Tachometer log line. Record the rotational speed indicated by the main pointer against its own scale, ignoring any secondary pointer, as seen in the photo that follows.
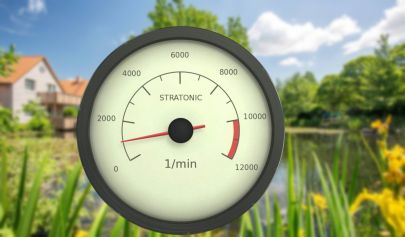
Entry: 1000 rpm
